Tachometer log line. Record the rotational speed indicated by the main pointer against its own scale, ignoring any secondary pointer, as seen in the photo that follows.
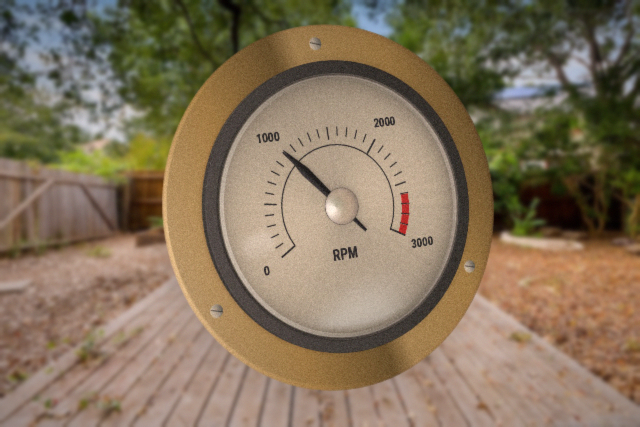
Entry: 1000 rpm
